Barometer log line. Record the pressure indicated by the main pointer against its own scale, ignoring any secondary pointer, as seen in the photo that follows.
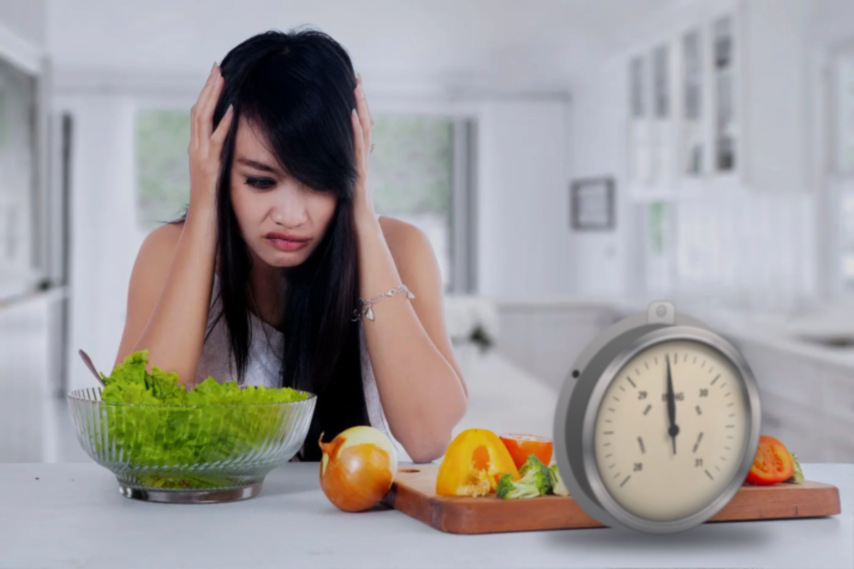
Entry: 29.4 inHg
